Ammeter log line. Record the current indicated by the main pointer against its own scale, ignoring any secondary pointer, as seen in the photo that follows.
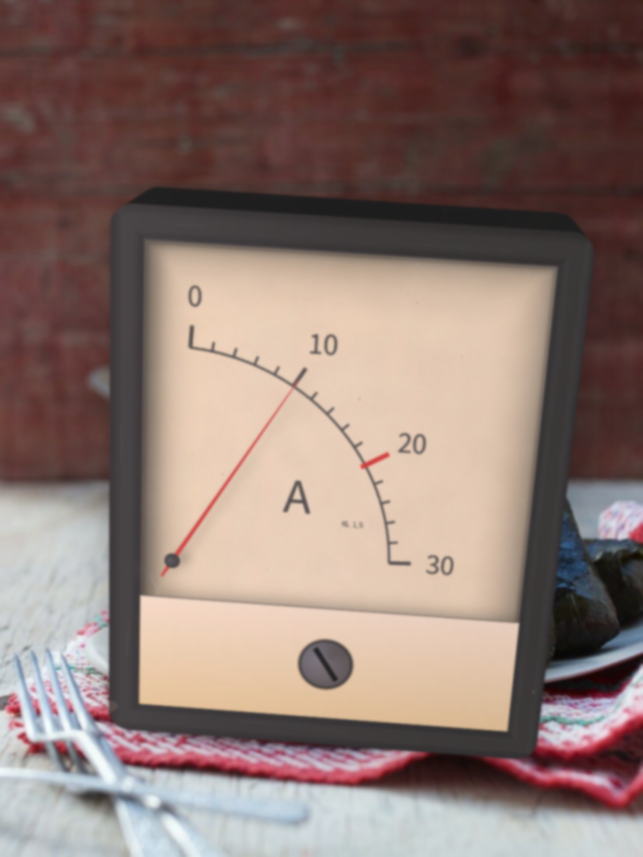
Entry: 10 A
